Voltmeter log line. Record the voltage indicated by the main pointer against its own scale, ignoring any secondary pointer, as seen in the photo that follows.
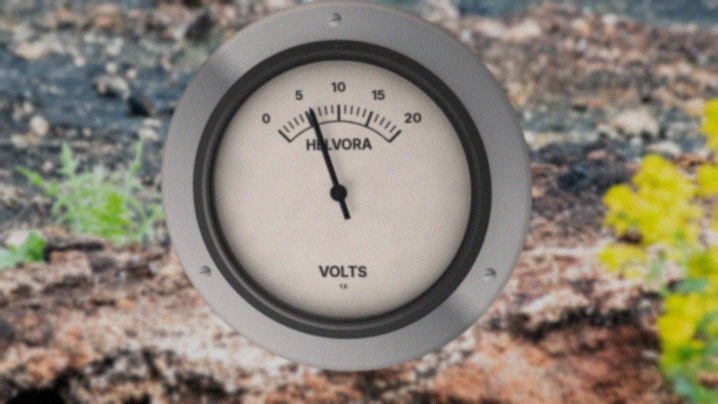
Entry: 6 V
